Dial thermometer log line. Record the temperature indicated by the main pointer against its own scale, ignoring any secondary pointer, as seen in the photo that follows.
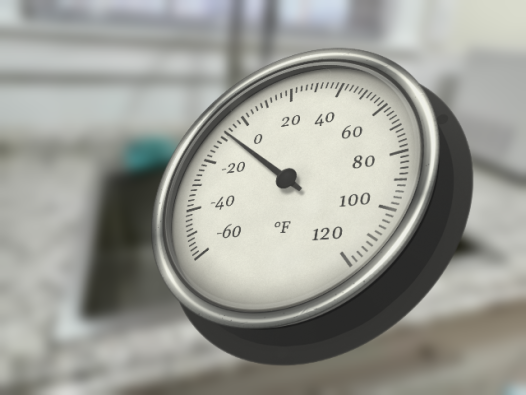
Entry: -8 °F
